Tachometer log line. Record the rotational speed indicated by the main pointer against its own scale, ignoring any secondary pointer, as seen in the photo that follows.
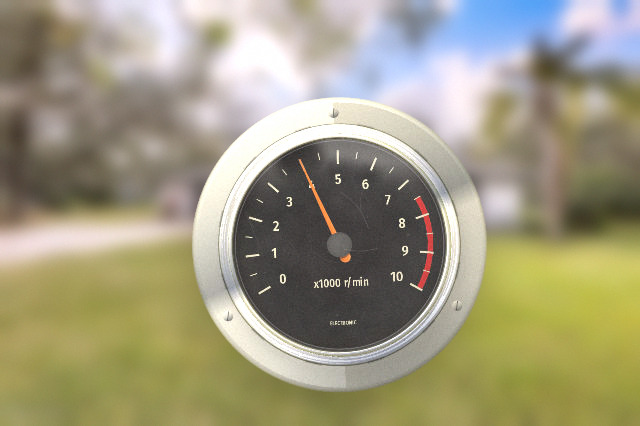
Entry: 4000 rpm
